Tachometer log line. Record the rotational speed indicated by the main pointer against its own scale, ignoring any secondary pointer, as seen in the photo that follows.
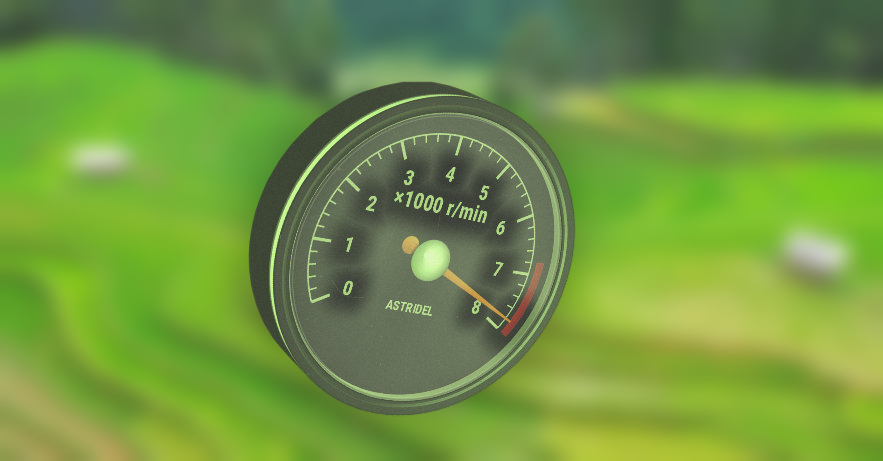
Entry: 7800 rpm
